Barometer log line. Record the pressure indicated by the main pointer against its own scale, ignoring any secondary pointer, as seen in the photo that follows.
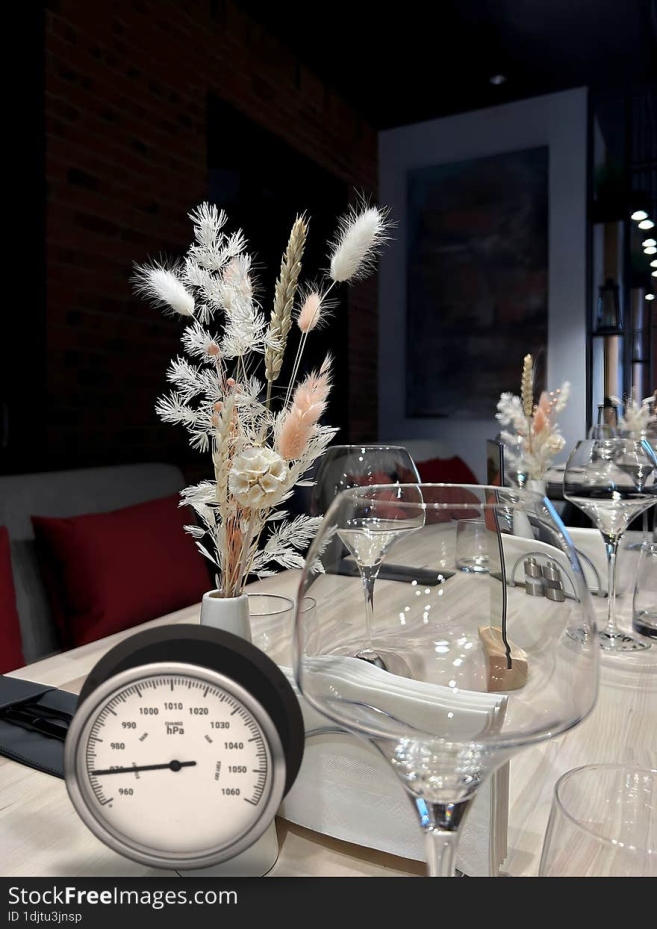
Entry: 970 hPa
